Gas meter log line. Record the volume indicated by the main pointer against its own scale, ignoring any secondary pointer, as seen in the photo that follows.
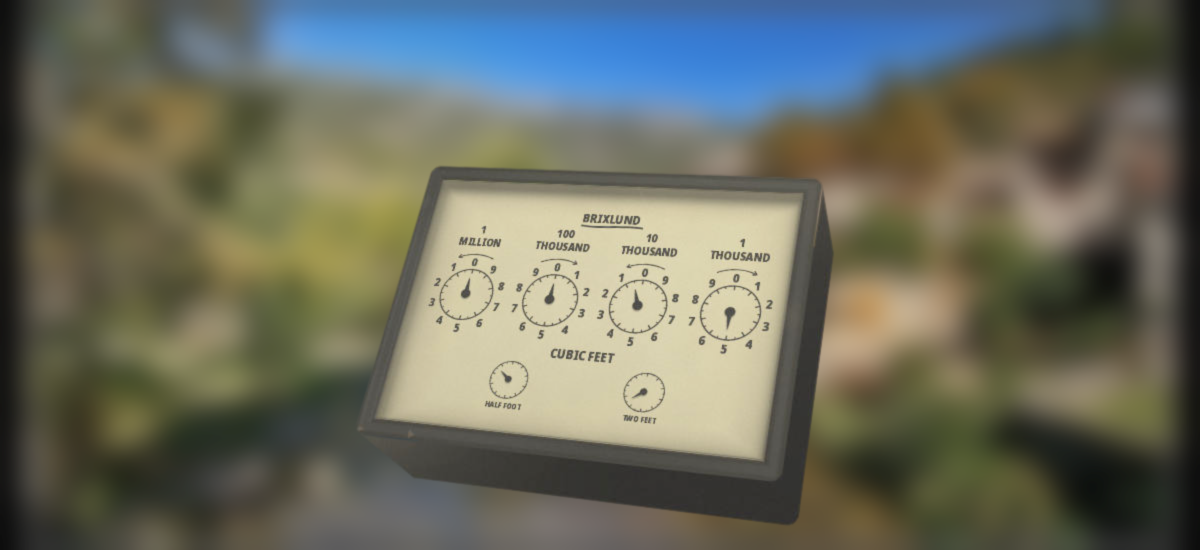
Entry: 500 ft³
